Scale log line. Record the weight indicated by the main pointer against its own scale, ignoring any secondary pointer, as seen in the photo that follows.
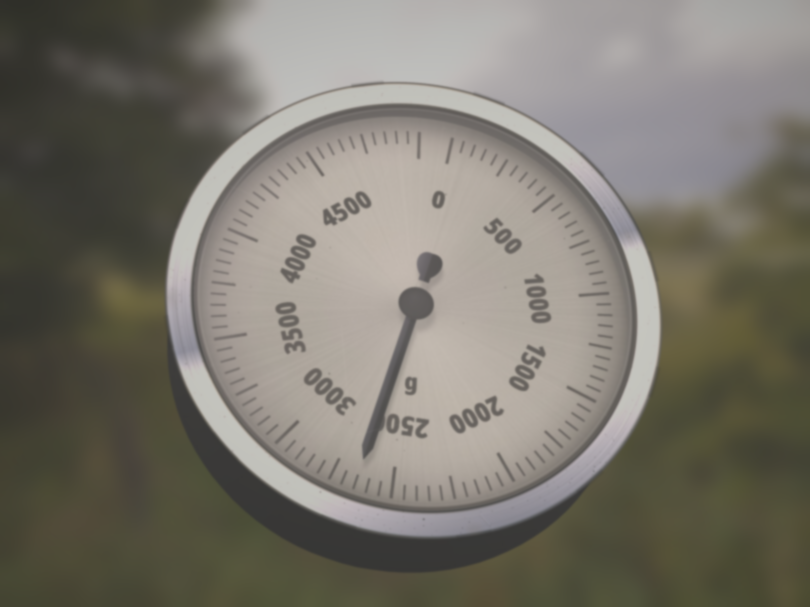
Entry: 2650 g
